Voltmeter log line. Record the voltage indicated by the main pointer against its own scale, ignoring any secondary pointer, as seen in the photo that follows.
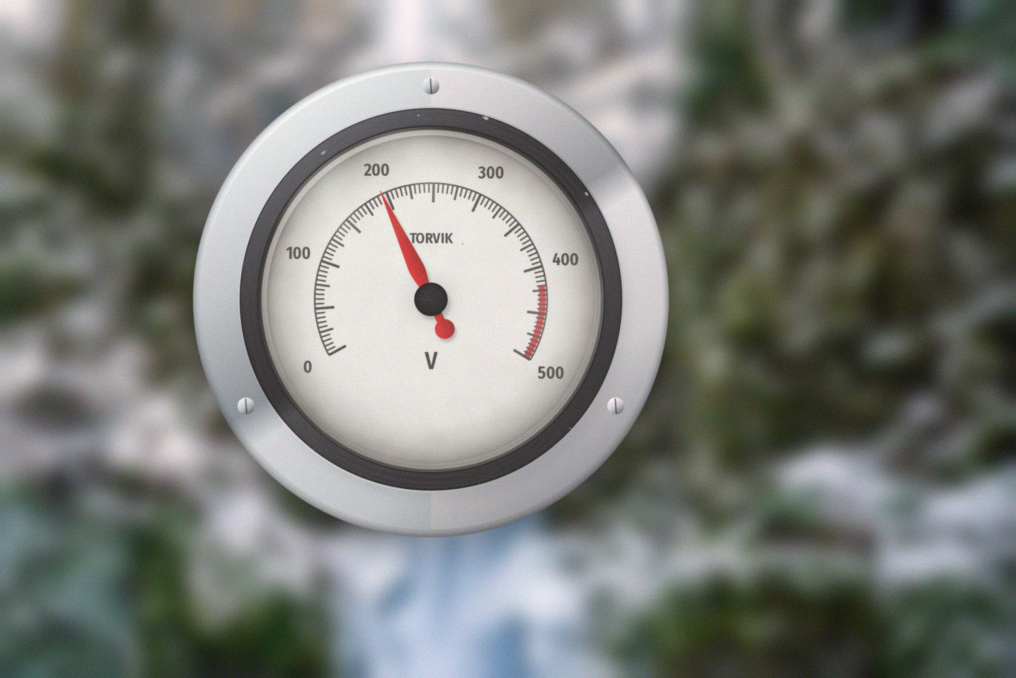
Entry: 195 V
